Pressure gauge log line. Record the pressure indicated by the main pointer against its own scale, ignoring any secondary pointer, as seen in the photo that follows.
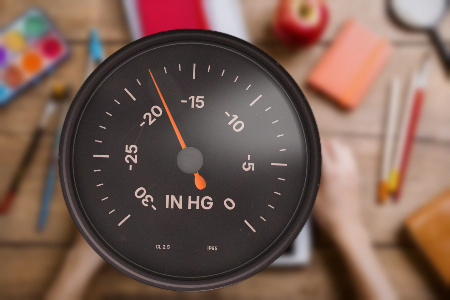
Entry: -18 inHg
